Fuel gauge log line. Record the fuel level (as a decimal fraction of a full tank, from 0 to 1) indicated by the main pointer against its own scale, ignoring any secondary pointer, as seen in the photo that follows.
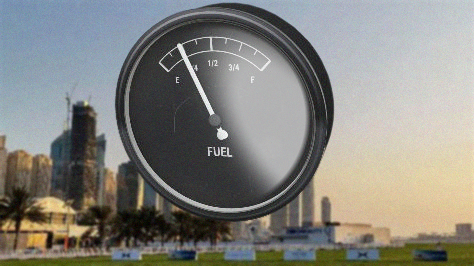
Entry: 0.25
